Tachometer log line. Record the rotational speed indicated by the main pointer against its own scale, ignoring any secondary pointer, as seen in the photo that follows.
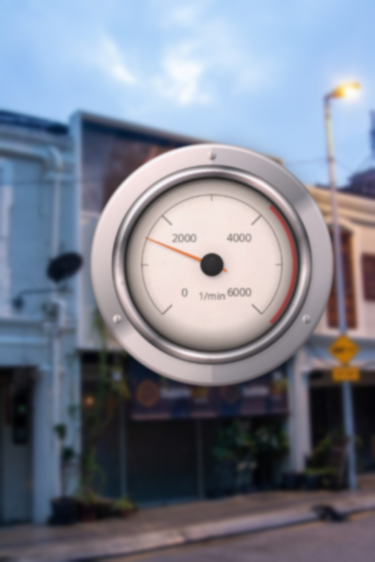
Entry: 1500 rpm
